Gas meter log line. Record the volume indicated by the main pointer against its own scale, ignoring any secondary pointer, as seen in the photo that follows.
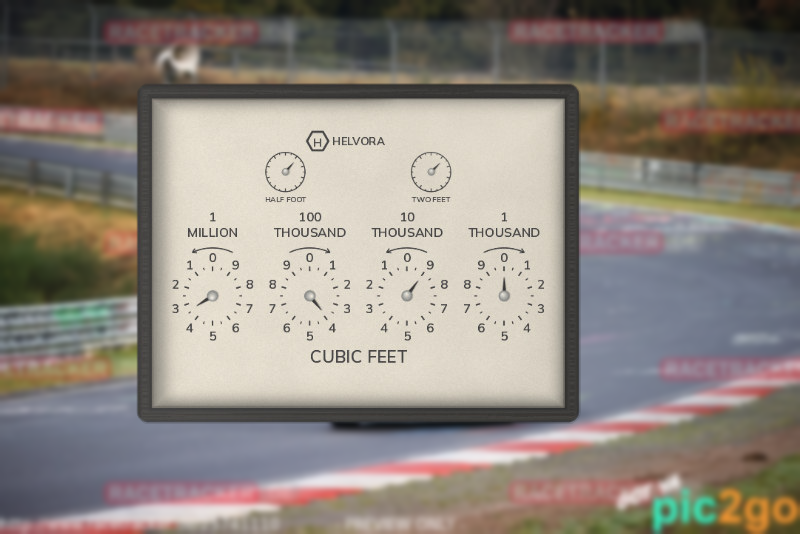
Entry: 339000 ft³
